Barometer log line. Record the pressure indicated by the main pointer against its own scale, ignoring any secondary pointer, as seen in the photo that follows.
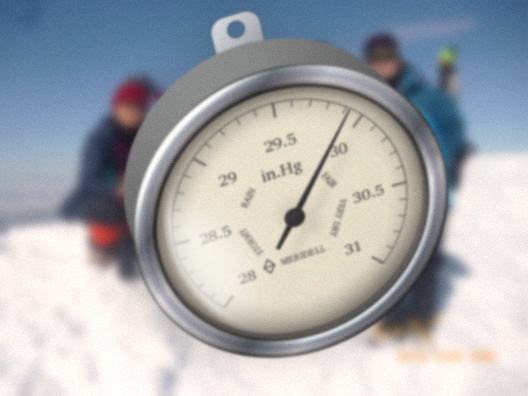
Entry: 29.9 inHg
